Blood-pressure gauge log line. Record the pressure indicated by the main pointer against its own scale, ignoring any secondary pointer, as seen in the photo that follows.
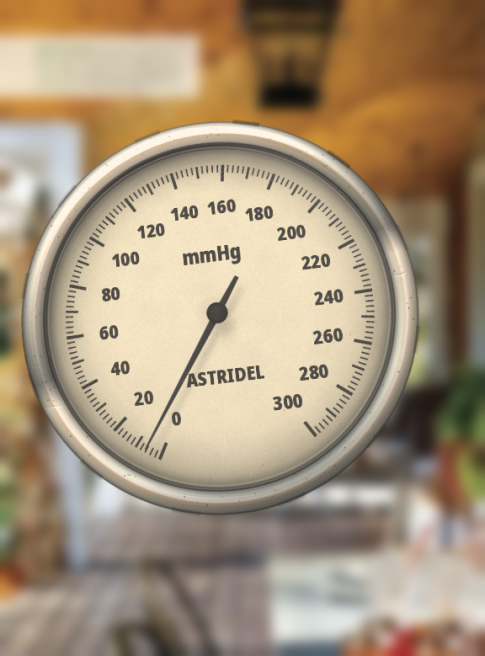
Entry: 6 mmHg
